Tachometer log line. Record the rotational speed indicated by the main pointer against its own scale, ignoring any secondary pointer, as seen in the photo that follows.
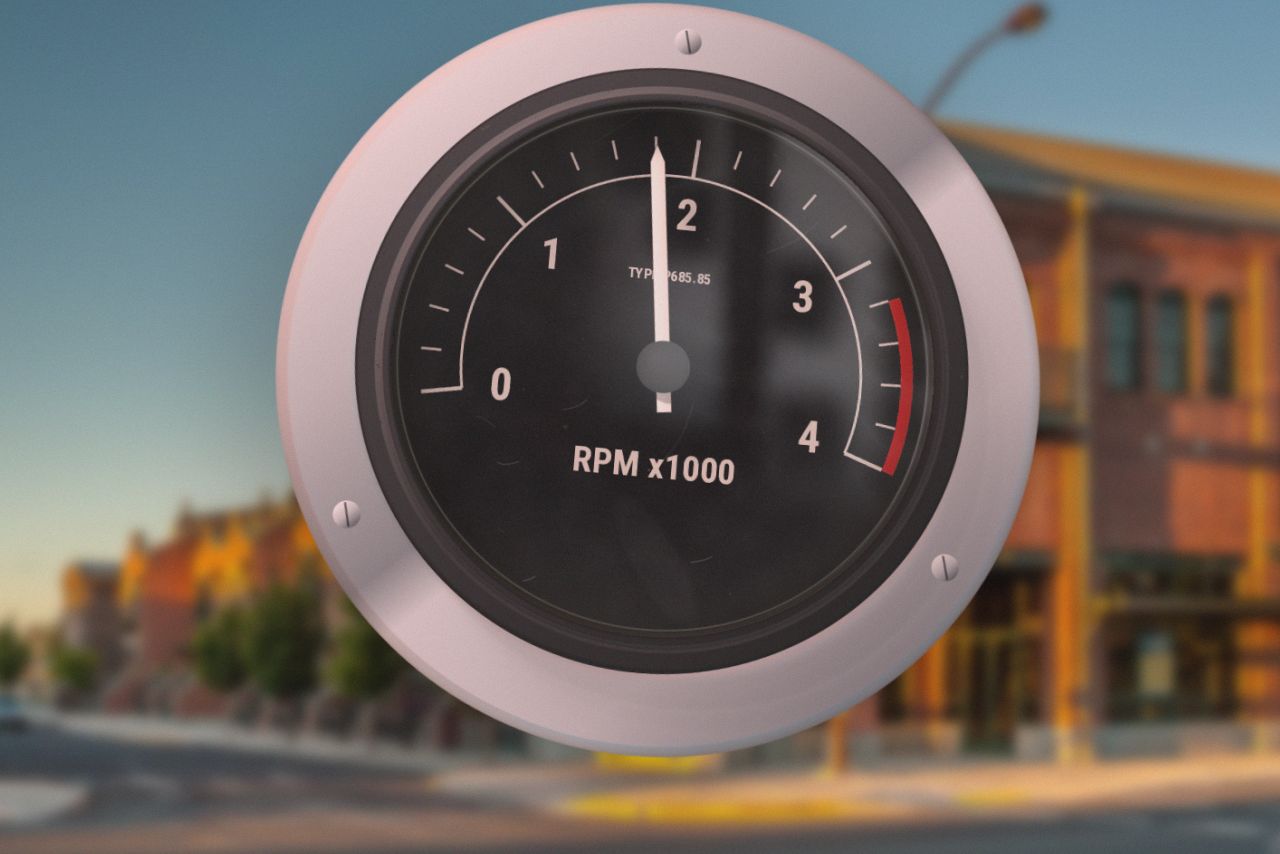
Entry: 1800 rpm
